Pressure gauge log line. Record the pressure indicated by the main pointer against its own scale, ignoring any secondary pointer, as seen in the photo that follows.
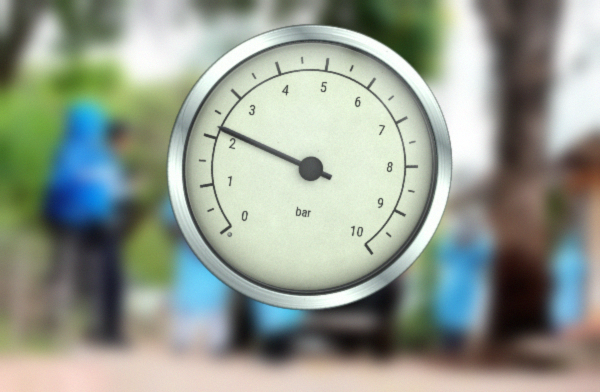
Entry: 2.25 bar
